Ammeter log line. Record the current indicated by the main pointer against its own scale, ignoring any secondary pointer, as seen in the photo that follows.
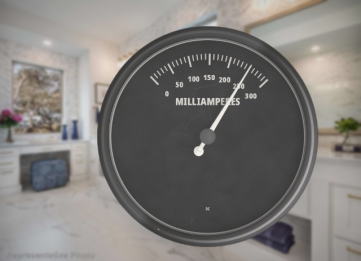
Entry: 250 mA
